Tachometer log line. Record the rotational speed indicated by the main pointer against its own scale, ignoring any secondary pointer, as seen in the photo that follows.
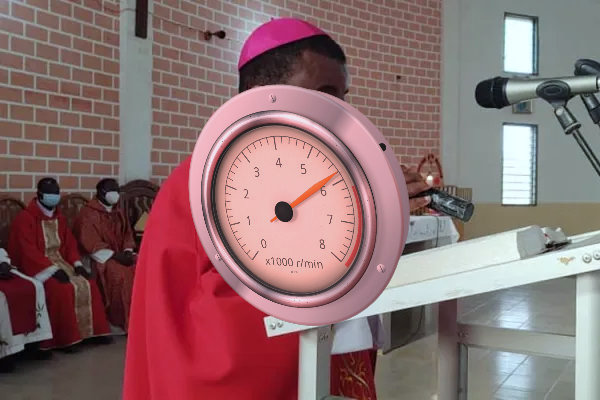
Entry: 5800 rpm
